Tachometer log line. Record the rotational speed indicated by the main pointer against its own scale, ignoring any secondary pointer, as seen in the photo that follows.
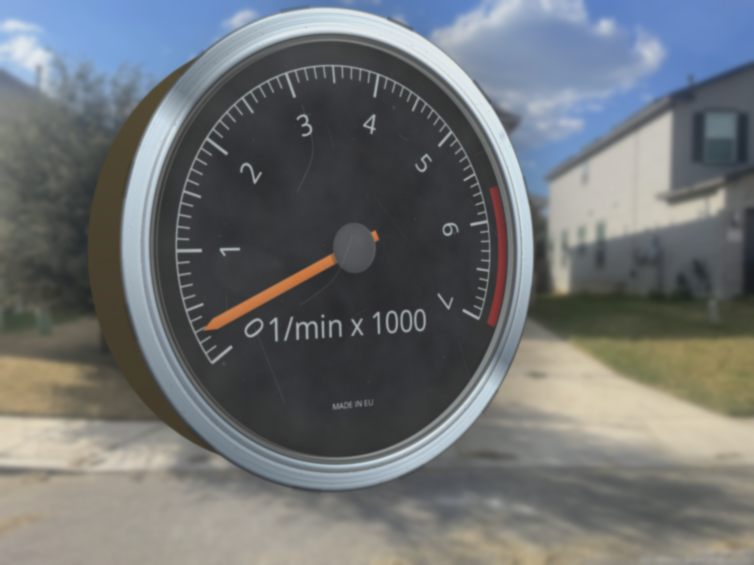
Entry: 300 rpm
